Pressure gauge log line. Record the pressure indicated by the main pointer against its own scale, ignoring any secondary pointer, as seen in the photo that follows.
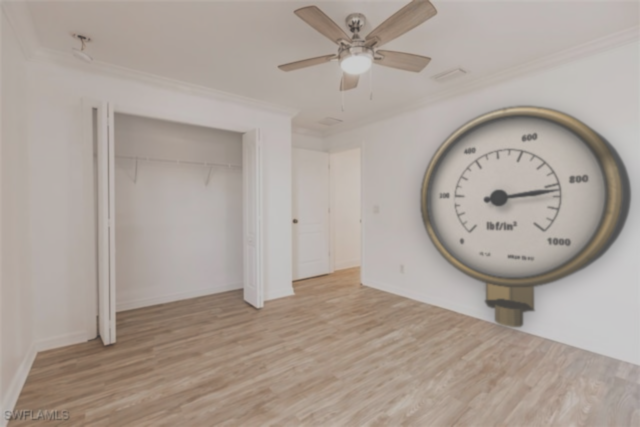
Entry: 825 psi
